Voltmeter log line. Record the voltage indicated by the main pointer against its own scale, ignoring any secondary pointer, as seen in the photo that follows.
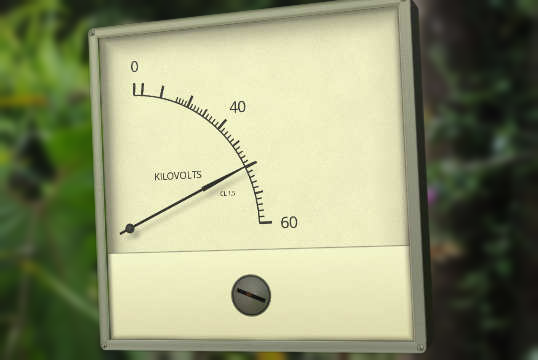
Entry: 50 kV
